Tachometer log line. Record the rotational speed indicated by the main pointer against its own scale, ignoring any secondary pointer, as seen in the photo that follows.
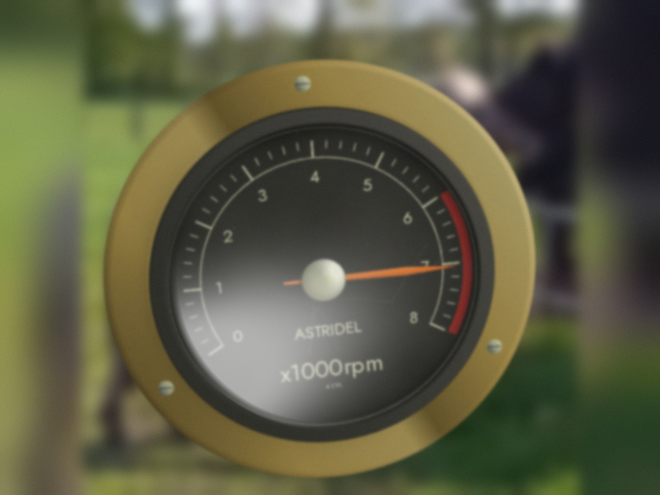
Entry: 7000 rpm
